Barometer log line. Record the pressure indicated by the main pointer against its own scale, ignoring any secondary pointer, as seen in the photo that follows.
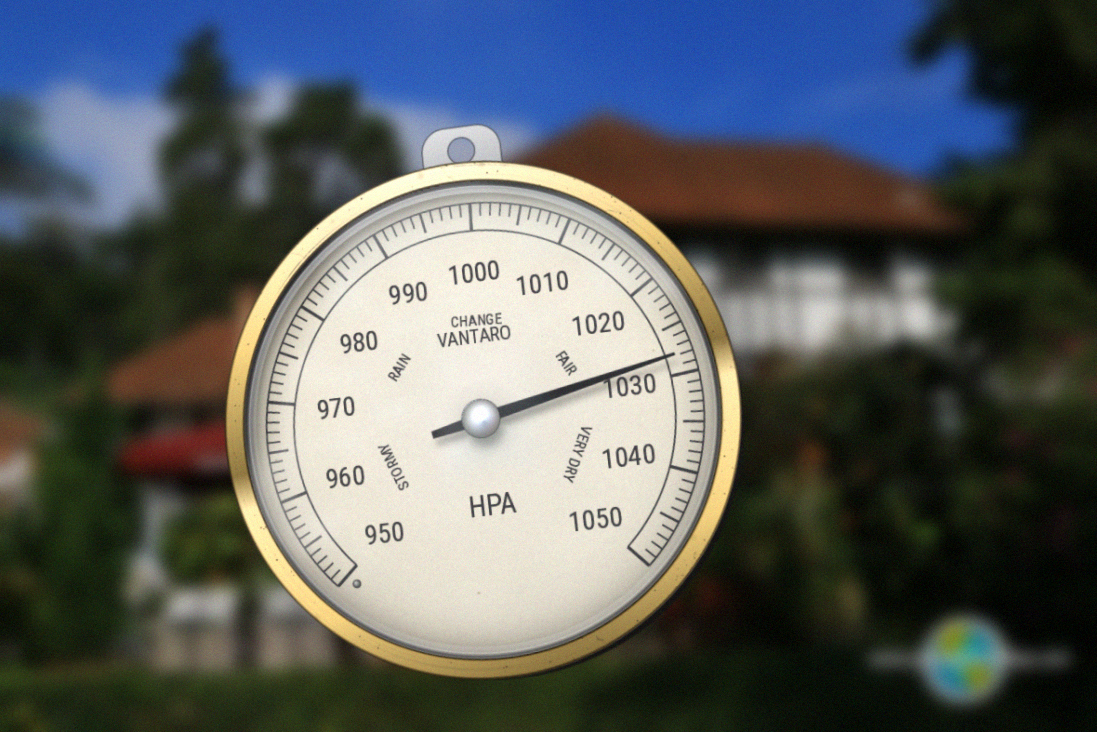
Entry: 1028 hPa
